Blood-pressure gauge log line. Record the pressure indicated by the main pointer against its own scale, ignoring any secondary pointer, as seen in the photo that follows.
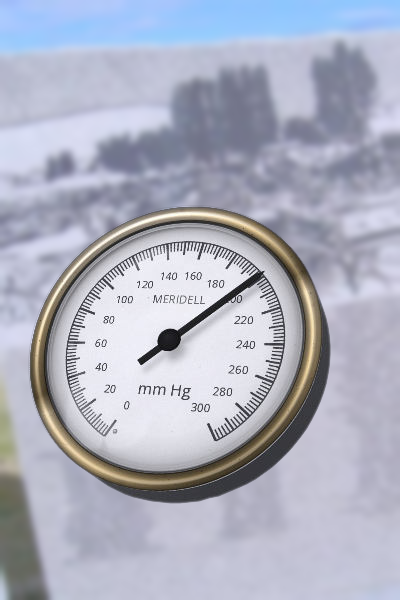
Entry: 200 mmHg
